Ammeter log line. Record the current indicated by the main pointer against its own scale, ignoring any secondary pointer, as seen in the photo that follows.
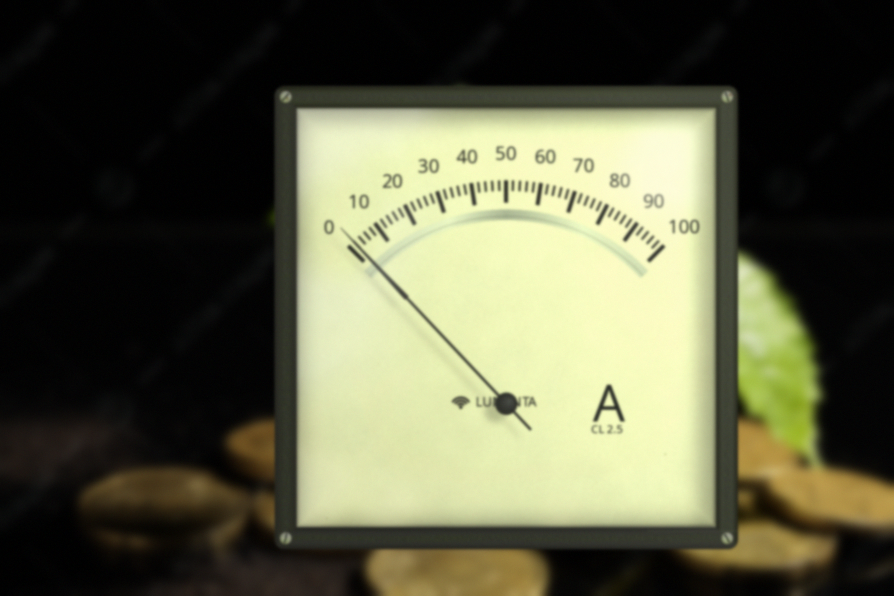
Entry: 2 A
